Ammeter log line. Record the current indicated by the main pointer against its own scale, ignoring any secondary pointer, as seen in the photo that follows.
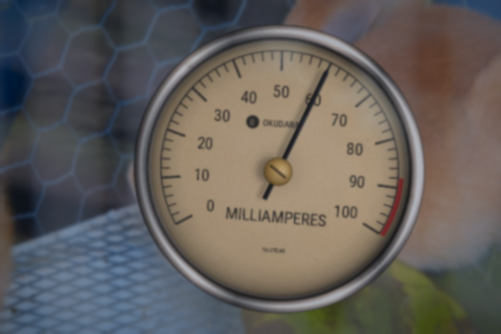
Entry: 60 mA
